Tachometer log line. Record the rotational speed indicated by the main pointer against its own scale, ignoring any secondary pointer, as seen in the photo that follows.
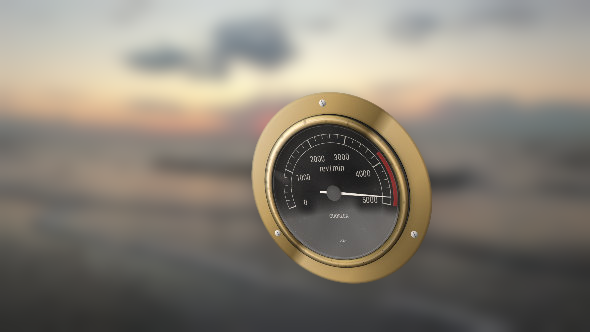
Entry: 4800 rpm
